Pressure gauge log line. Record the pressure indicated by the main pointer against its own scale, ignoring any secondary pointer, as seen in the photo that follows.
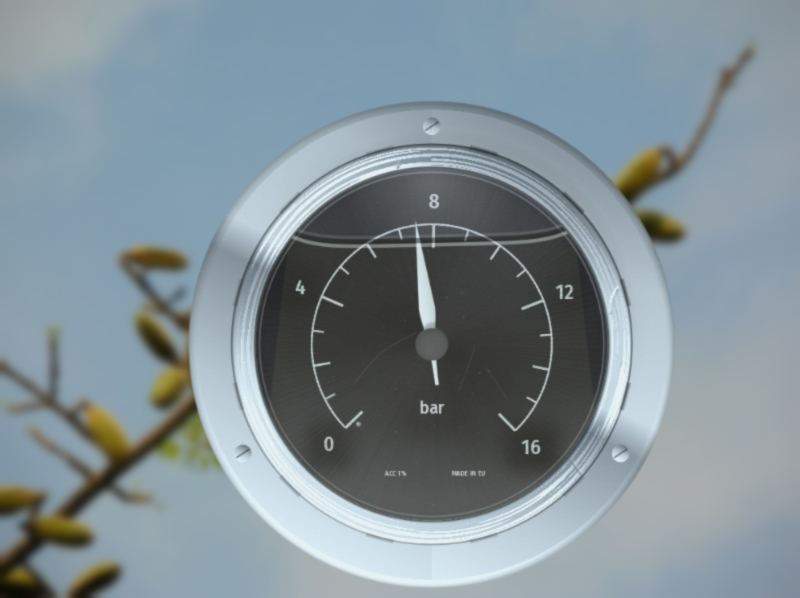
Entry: 7.5 bar
